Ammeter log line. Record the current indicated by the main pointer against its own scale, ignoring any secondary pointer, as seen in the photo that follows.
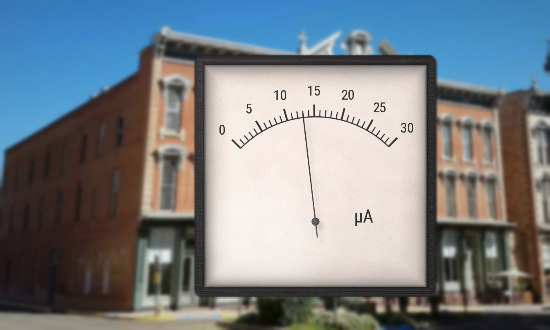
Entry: 13 µA
